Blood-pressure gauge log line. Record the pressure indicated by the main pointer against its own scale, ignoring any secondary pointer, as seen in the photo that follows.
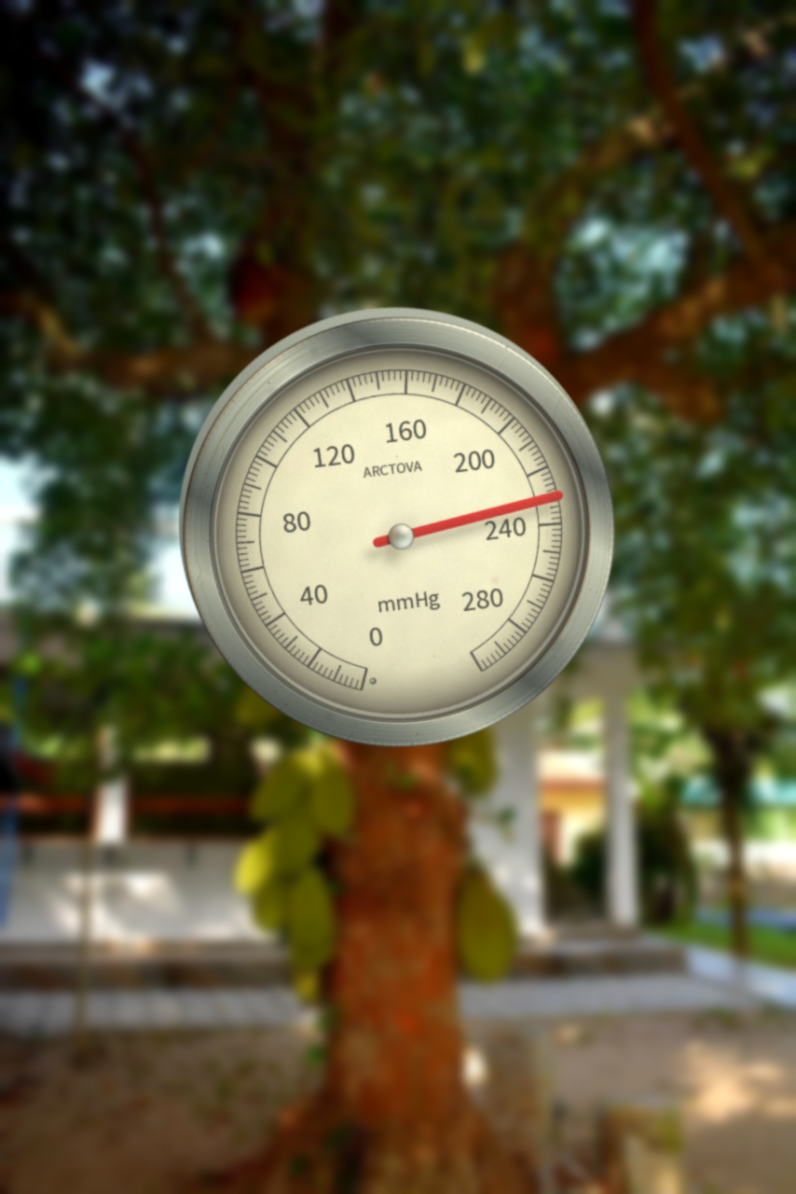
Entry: 230 mmHg
